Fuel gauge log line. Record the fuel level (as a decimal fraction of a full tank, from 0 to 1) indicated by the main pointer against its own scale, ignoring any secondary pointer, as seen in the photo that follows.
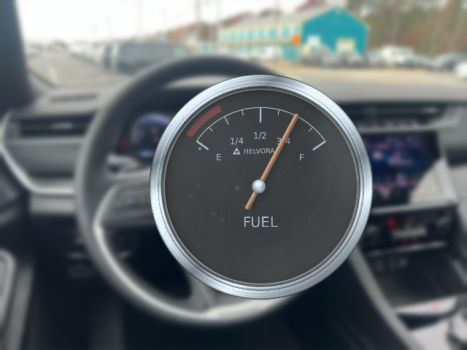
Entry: 0.75
